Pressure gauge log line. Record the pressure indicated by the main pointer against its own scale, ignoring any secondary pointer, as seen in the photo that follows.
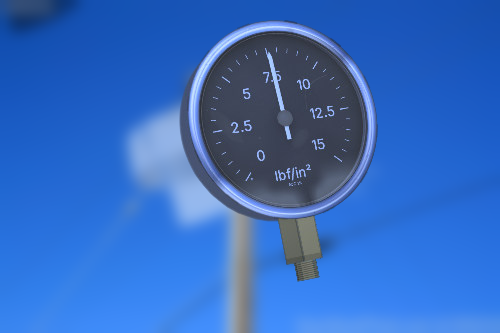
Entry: 7.5 psi
